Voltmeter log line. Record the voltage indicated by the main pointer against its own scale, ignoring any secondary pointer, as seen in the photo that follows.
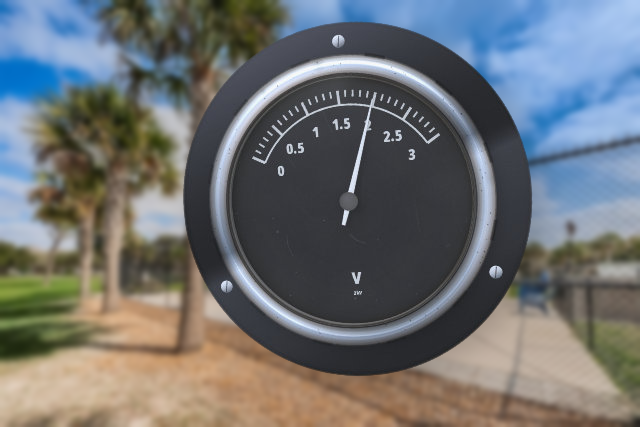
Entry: 2 V
